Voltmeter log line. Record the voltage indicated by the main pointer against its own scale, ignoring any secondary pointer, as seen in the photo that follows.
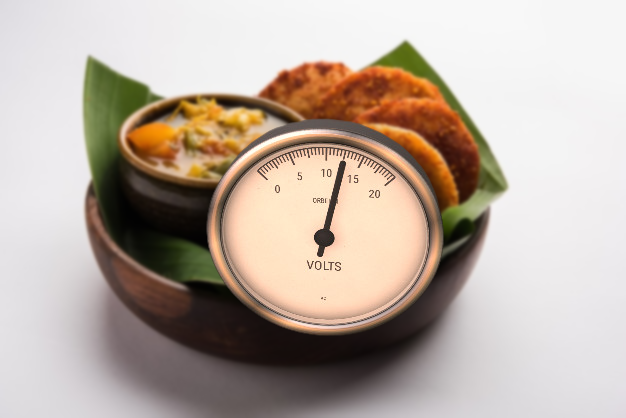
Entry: 12.5 V
